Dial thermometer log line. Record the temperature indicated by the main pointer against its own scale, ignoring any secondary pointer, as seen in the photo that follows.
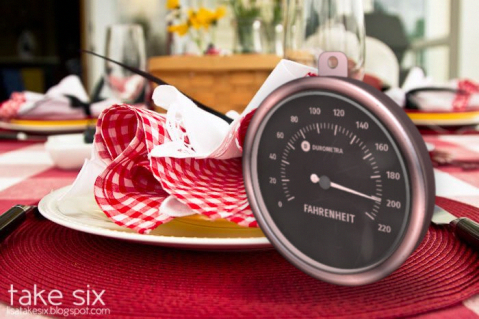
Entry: 200 °F
